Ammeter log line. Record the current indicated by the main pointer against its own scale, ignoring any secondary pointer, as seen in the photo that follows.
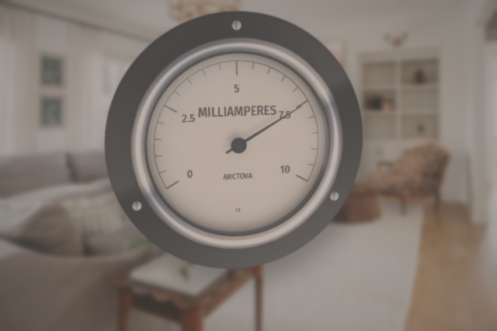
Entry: 7.5 mA
